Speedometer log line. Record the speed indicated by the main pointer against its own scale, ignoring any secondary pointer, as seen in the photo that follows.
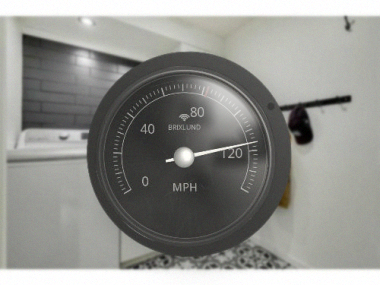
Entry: 116 mph
